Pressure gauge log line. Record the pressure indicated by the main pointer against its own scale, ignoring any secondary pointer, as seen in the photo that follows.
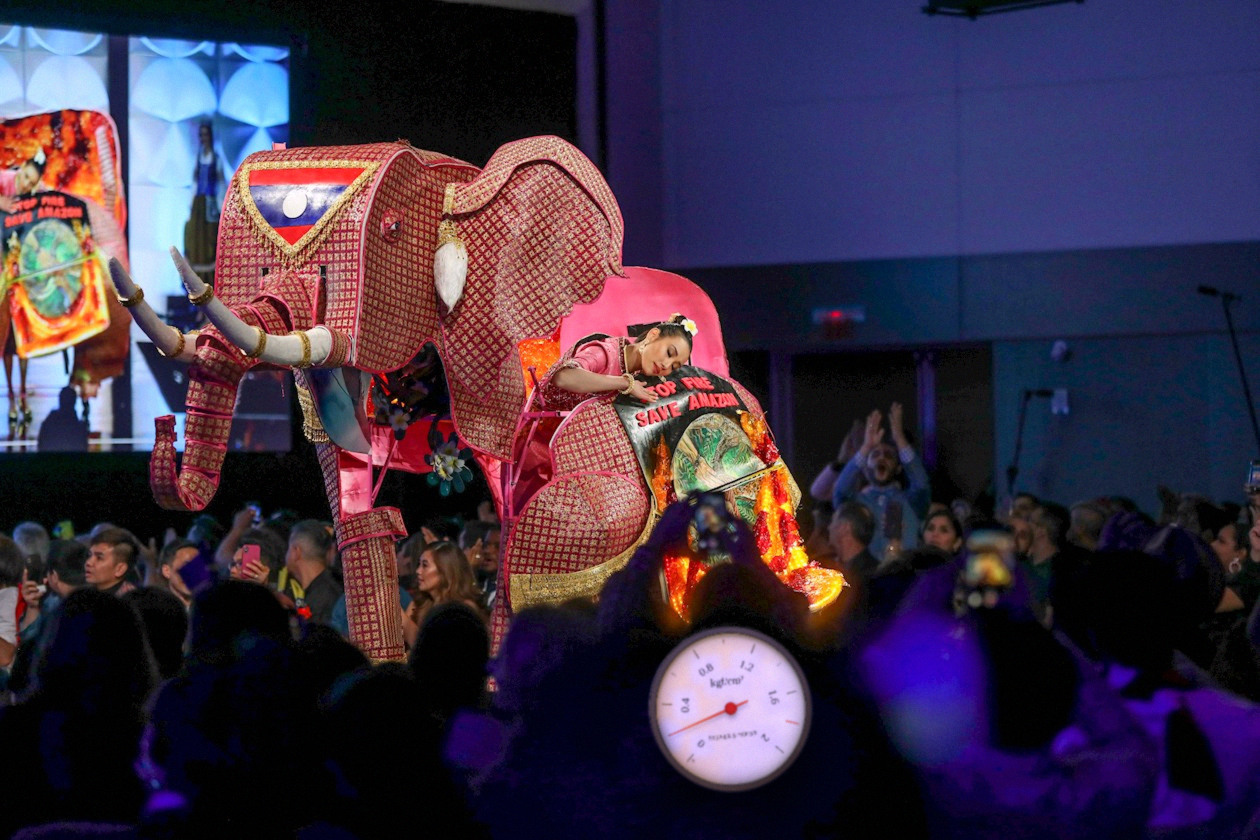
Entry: 0.2 kg/cm²
